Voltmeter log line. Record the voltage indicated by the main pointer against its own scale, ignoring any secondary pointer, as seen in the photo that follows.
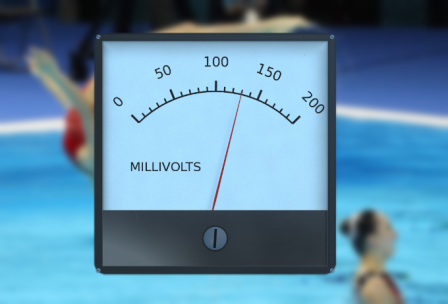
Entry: 130 mV
